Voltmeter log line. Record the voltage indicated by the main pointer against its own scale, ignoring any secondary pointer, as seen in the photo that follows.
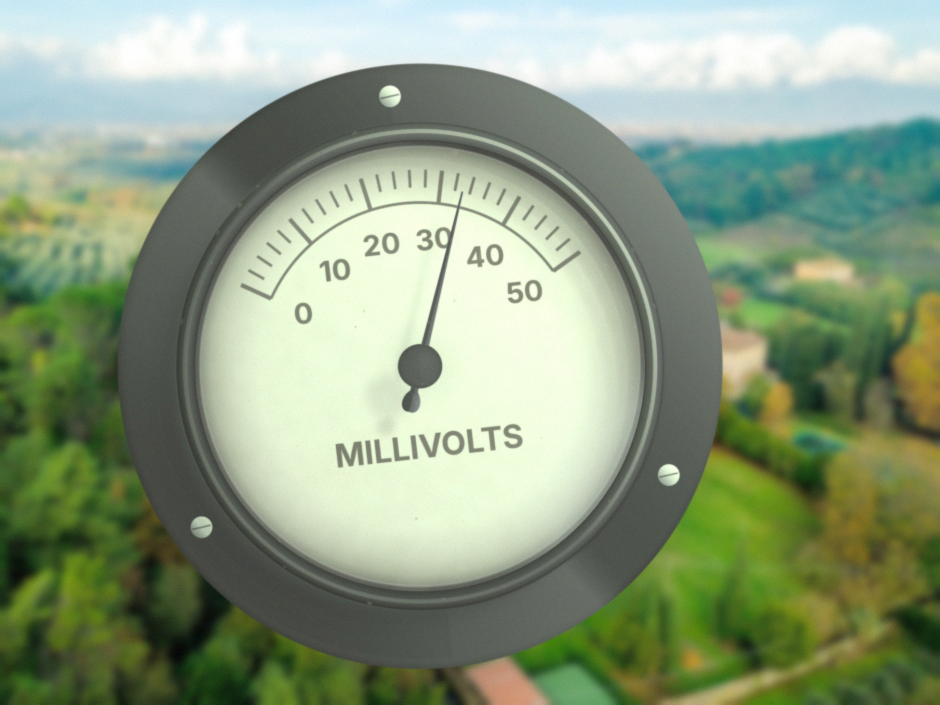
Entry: 33 mV
